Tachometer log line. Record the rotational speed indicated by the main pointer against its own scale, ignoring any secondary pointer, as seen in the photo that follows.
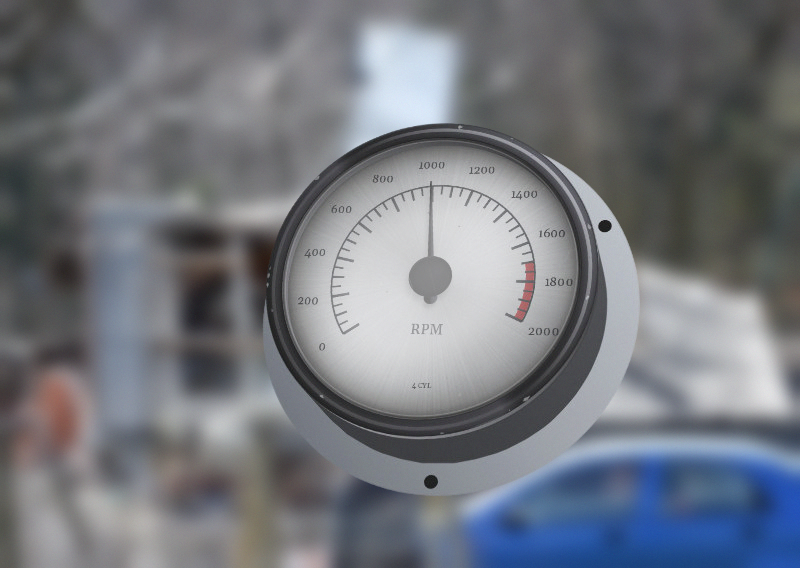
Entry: 1000 rpm
